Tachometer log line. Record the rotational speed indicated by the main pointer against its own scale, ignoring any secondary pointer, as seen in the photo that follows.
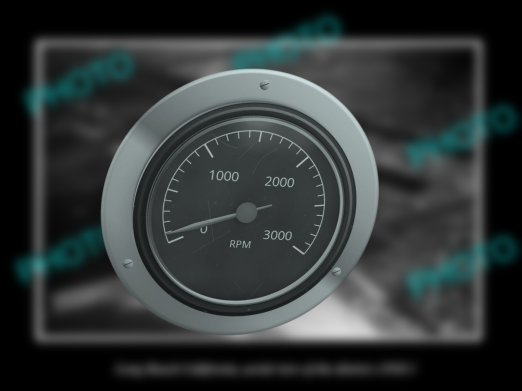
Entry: 100 rpm
